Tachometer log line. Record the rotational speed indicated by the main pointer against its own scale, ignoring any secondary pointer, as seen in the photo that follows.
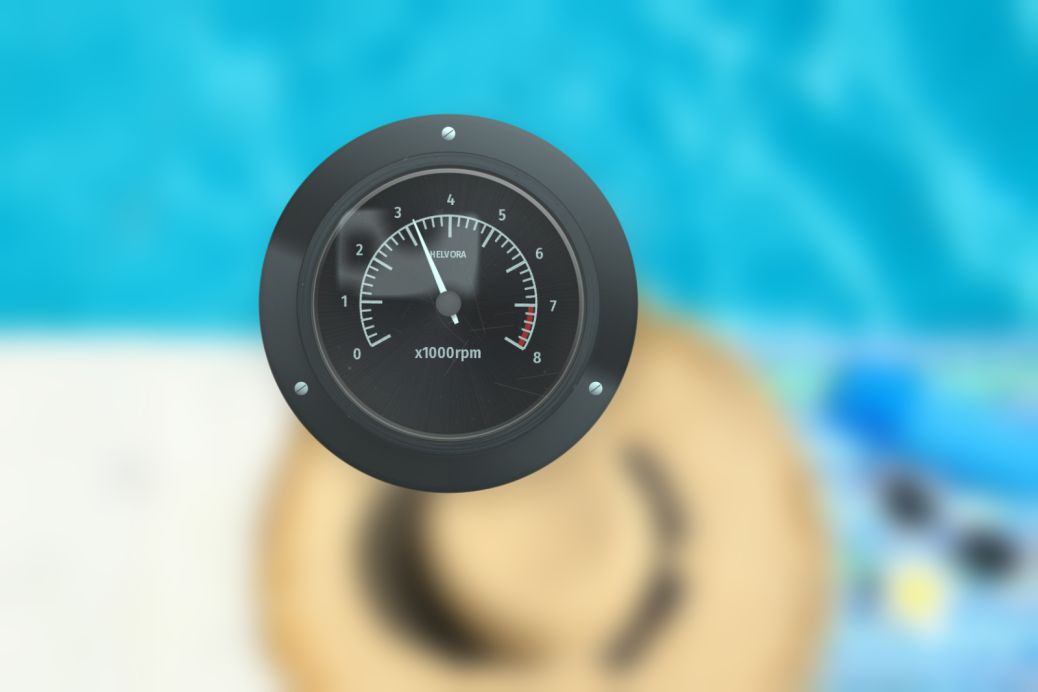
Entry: 3200 rpm
